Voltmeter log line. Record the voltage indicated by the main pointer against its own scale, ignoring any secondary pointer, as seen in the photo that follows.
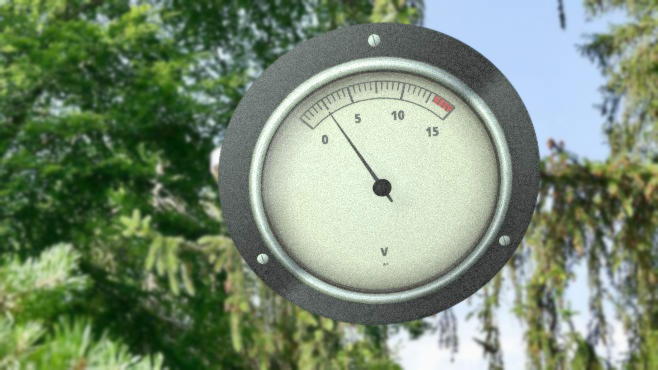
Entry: 2.5 V
